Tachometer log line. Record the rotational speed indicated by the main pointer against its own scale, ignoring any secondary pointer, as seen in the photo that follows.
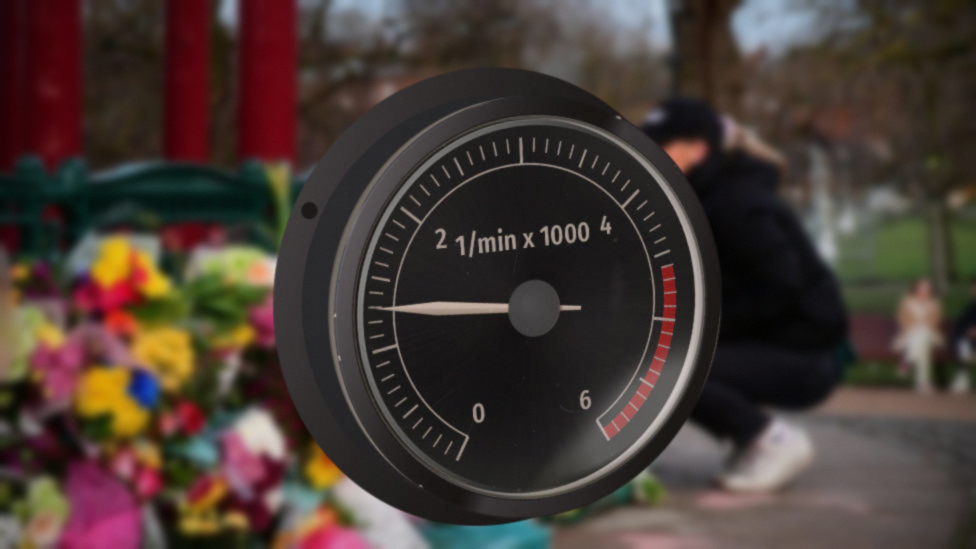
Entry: 1300 rpm
